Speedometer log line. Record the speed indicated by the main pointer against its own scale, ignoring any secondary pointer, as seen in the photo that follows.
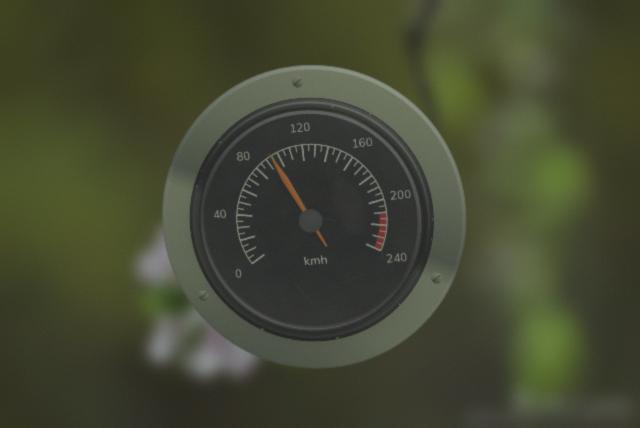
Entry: 95 km/h
